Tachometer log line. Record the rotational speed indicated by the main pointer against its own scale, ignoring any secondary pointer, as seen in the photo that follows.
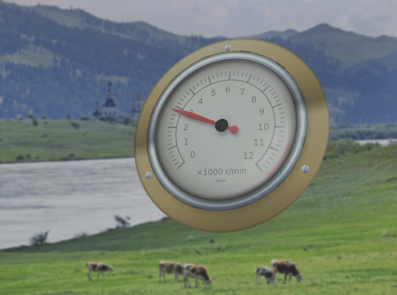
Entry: 2800 rpm
